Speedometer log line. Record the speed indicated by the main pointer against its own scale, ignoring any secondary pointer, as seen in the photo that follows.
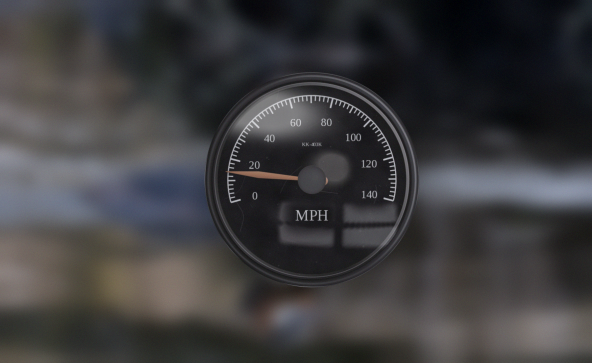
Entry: 14 mph
